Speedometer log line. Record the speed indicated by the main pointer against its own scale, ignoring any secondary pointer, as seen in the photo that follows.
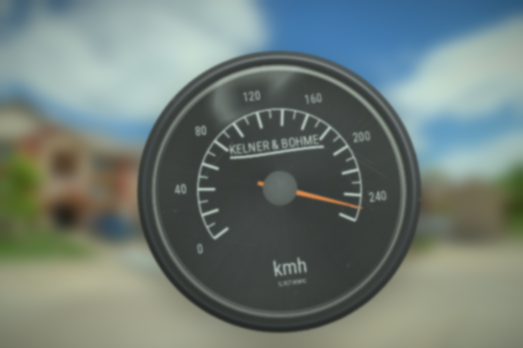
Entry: 250 km/h
